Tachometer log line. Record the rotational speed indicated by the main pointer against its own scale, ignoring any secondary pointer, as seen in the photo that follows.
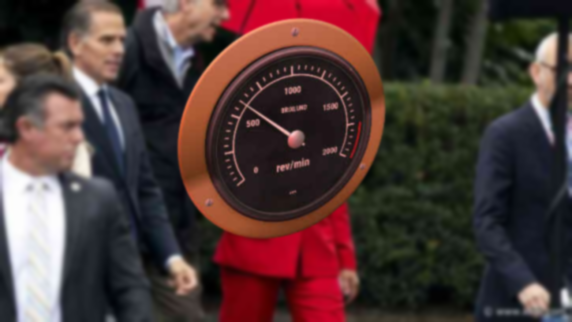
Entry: 600 rpm
